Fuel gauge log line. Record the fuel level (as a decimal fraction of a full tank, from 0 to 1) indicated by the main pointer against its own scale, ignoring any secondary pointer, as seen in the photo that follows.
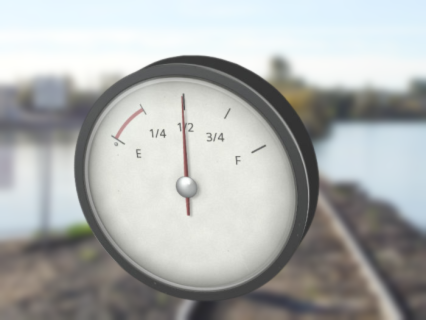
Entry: 0.5
